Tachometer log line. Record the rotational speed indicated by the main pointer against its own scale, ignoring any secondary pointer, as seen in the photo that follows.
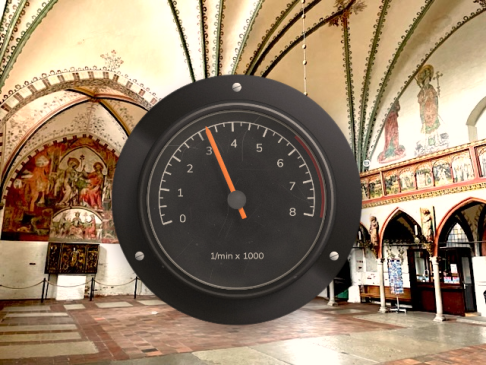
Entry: 3250 rpm
